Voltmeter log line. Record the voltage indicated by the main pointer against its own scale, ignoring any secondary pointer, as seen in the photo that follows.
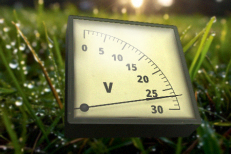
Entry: 27 V
